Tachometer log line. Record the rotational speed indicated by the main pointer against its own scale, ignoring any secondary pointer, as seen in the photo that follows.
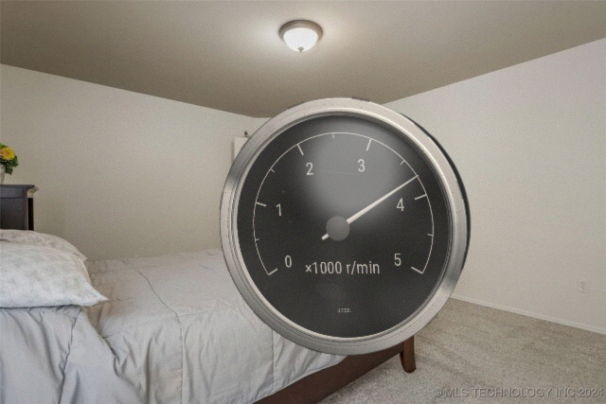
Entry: 3750 rpm
